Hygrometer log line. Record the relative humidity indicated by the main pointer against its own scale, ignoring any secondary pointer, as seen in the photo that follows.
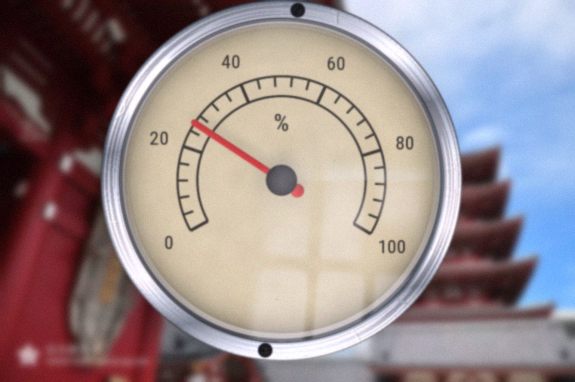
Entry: 26 %
